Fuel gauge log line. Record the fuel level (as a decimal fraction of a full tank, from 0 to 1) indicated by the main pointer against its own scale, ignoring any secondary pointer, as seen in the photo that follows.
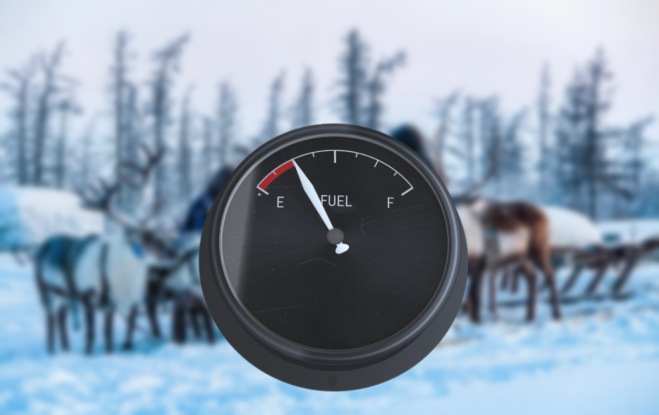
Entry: 0.25
